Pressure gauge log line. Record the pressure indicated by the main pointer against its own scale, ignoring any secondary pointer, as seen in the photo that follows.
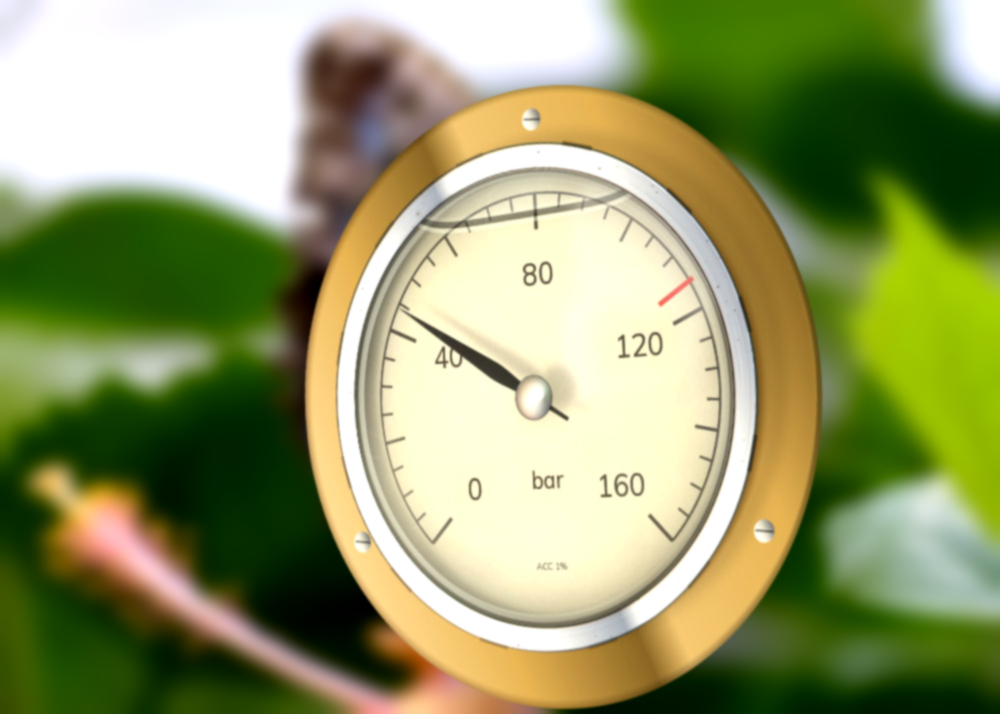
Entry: 45 bar
